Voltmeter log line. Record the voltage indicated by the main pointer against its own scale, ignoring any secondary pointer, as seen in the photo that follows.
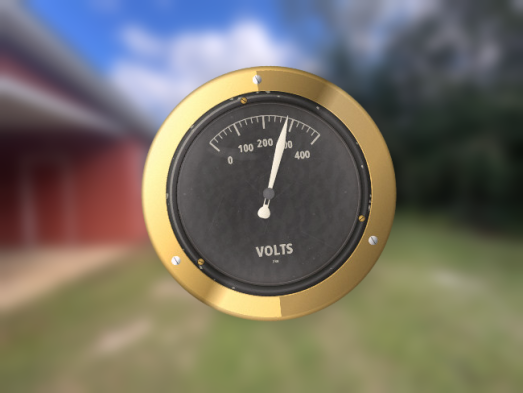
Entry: 280 V
